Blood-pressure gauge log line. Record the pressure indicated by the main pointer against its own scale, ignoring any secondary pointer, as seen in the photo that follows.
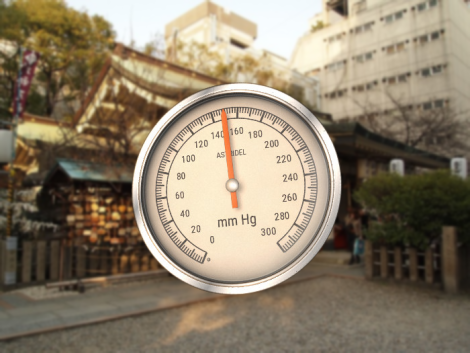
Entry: 150 mmHg
